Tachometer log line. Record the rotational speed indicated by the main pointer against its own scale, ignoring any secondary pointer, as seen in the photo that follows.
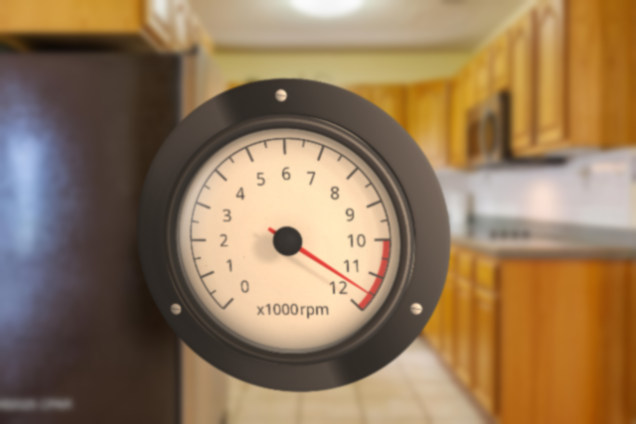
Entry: 11500 rpm
